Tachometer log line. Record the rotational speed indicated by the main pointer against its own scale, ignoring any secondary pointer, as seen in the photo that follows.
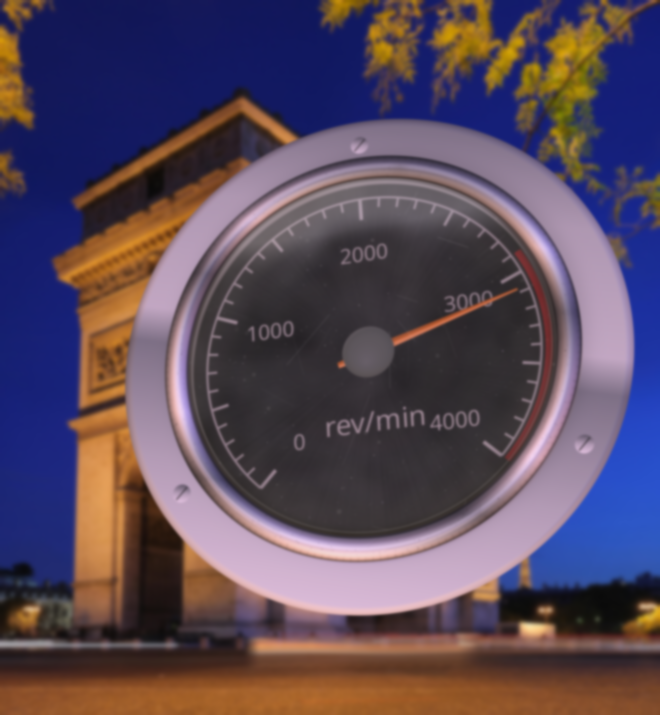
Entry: 3100 rpm
